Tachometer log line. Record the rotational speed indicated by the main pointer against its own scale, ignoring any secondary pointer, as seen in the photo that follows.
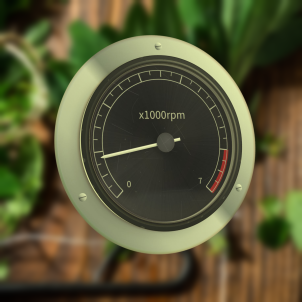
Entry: 875 rpm
